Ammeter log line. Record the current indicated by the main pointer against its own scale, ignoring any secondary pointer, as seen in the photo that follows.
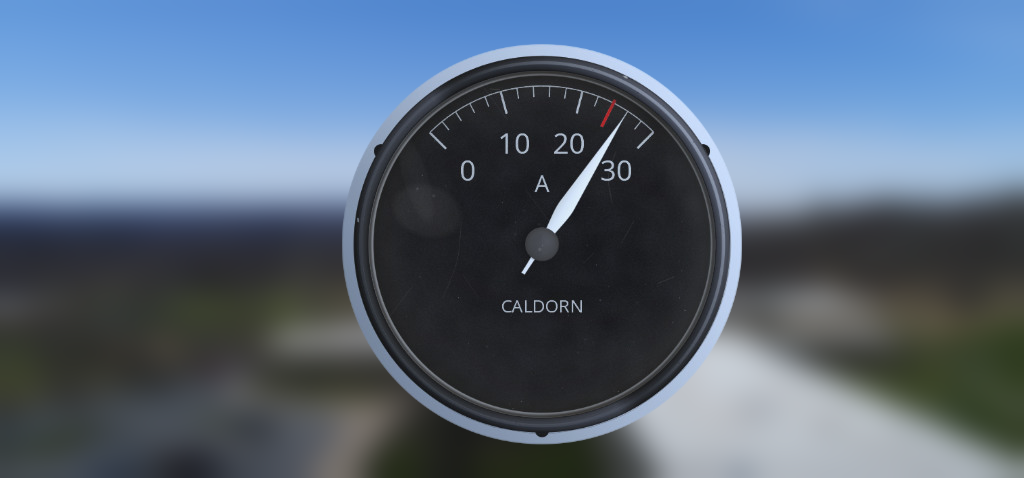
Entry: 26 A
